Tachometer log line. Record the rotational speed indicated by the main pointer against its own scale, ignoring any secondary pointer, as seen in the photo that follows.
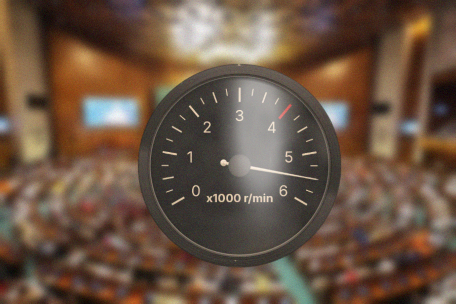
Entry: 5500 rpm
